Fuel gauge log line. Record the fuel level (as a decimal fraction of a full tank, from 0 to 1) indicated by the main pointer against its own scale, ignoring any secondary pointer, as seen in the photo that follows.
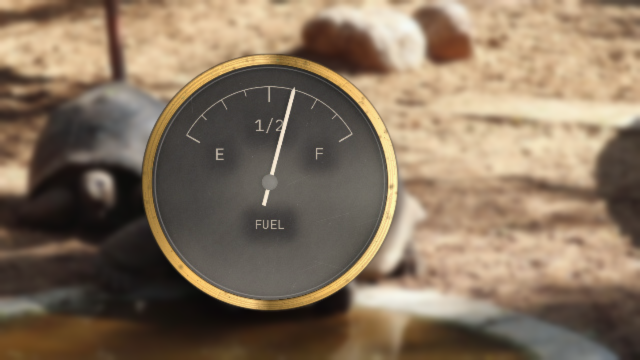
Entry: 0.625
